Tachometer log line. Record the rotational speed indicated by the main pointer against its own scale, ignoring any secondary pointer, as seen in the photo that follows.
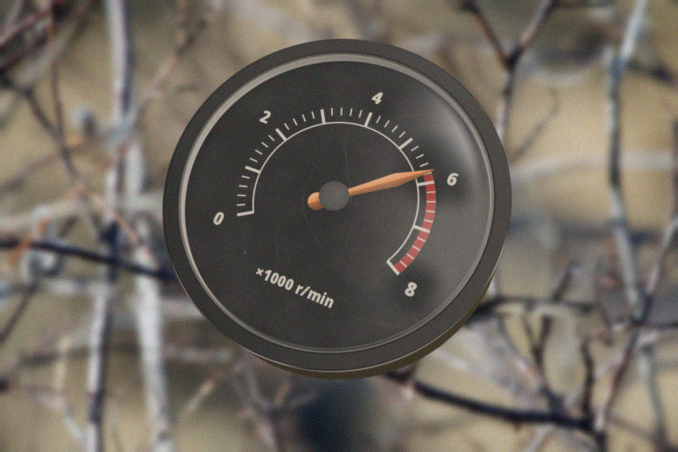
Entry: 5800 rpm
